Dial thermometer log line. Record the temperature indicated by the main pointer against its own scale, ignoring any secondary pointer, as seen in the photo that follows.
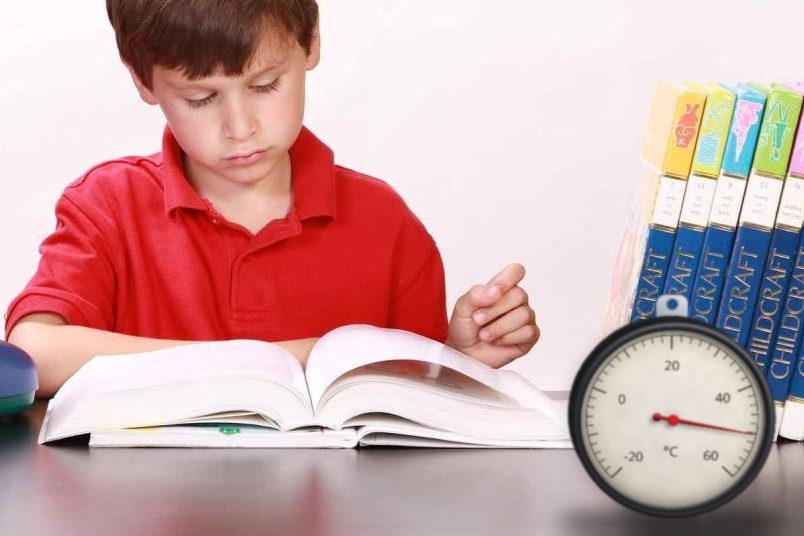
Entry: 50 °C
